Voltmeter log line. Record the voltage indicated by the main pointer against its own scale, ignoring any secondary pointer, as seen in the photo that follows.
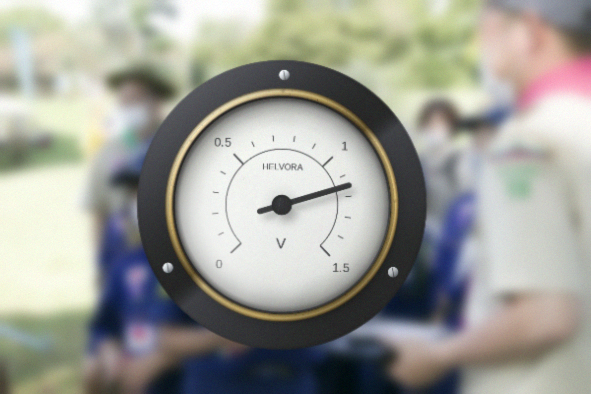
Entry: 1.15 V
